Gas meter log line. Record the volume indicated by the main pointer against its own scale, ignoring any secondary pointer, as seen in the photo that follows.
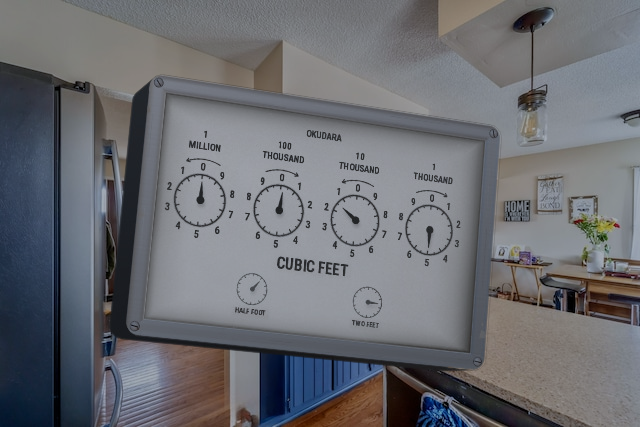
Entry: 1500 ft³
